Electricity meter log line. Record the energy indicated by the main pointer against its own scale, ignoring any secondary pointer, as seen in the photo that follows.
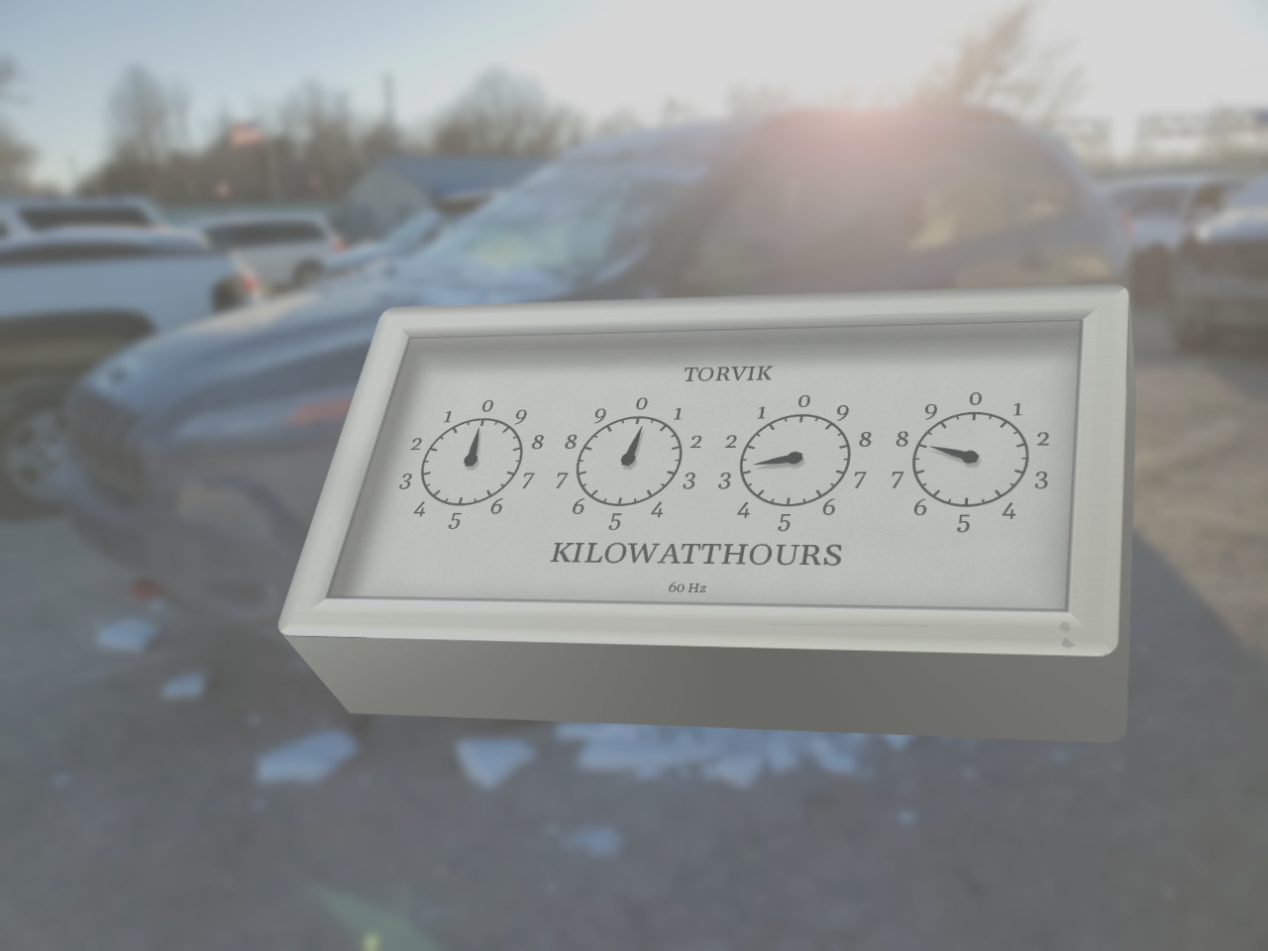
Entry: 28 kWh
